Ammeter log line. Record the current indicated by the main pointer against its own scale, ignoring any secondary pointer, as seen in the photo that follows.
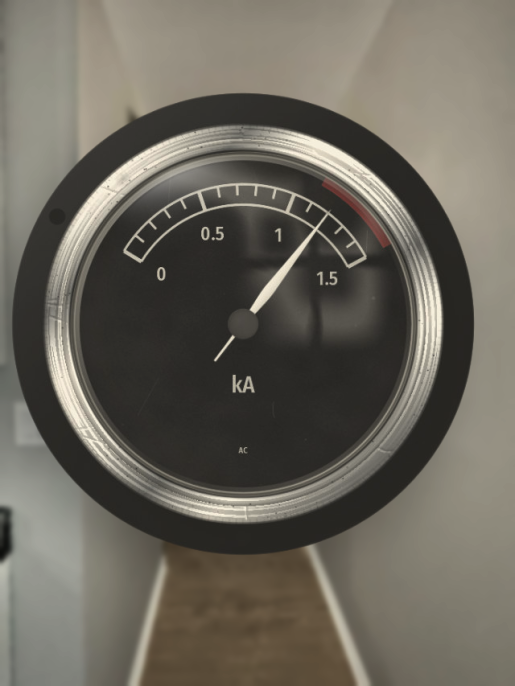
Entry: 1.2 kA
